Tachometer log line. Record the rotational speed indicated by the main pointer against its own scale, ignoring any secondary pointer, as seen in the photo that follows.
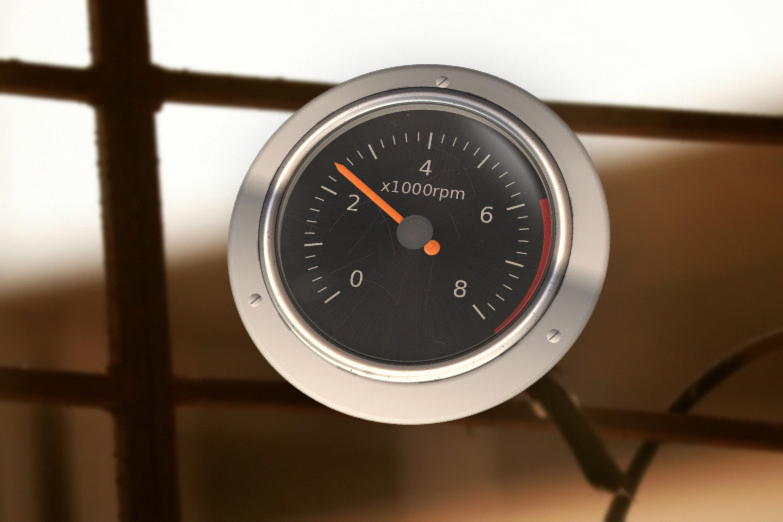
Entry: 2400 rpm
